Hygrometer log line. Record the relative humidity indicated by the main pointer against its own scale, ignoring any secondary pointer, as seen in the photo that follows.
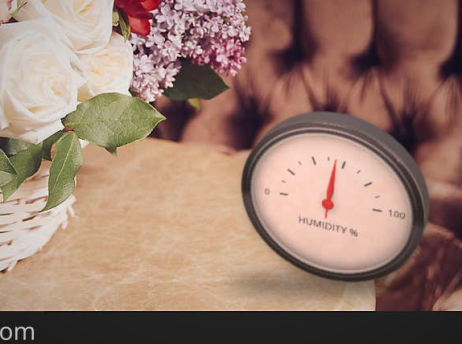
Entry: 55 %
